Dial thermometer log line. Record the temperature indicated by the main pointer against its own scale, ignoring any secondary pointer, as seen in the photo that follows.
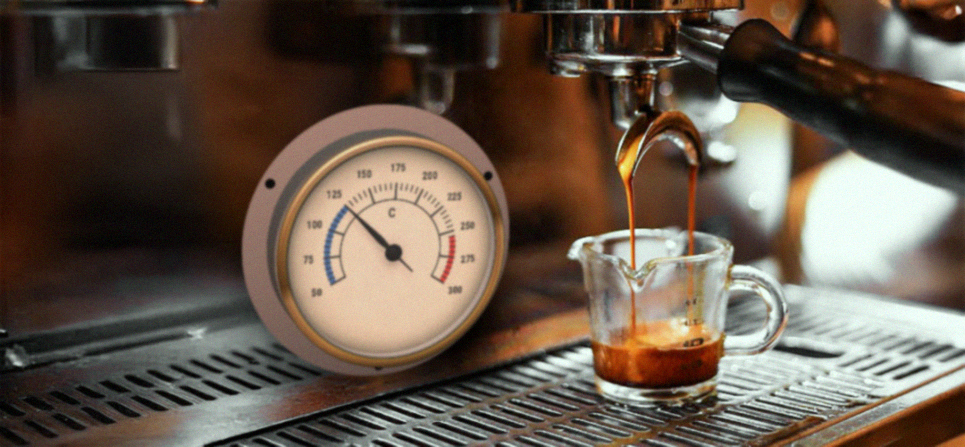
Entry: 125 °C
